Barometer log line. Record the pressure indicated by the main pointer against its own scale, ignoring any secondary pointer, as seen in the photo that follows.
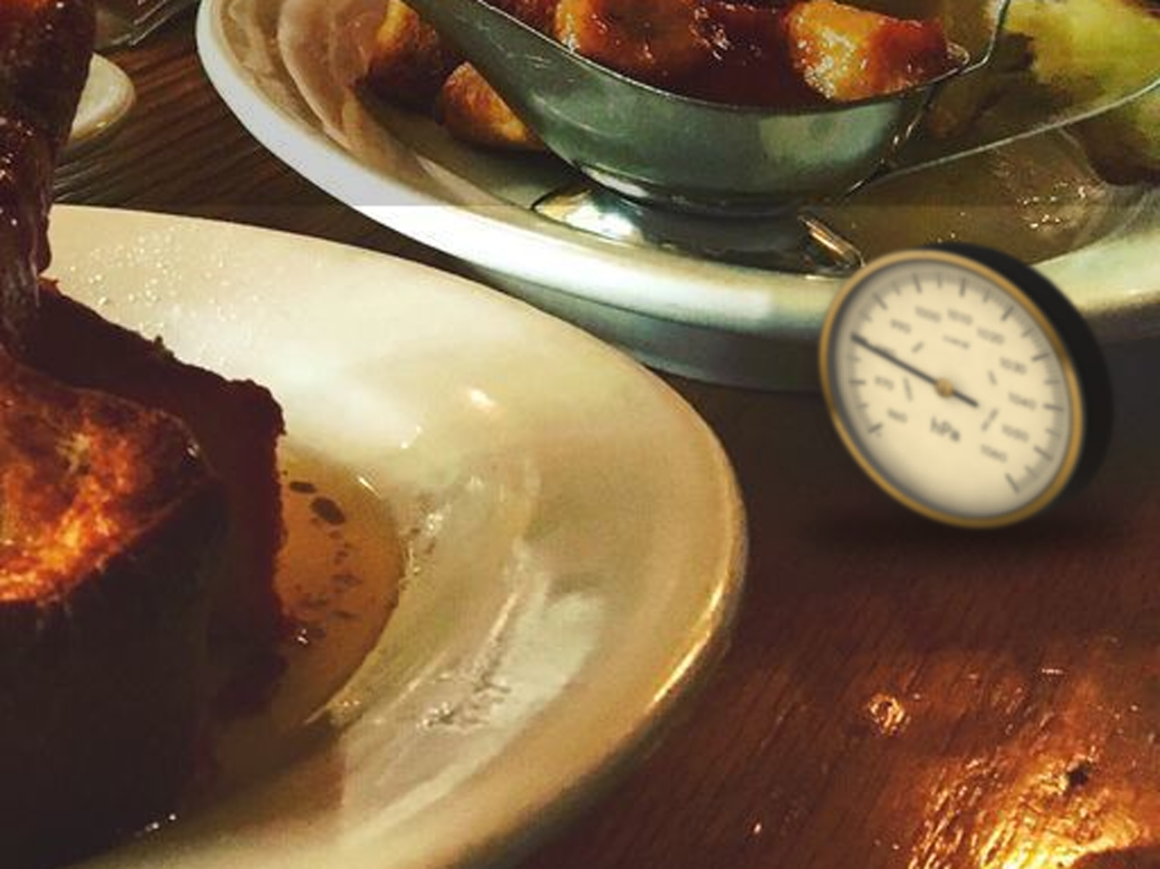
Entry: 980 hPa
